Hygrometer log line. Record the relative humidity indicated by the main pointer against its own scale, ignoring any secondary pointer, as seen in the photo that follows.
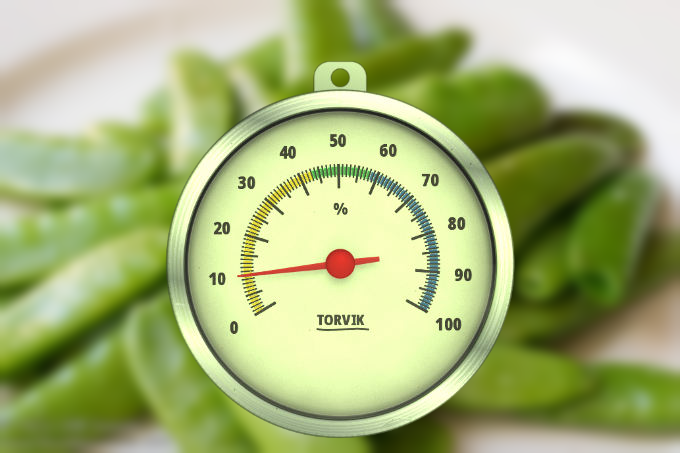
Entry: 10 %
